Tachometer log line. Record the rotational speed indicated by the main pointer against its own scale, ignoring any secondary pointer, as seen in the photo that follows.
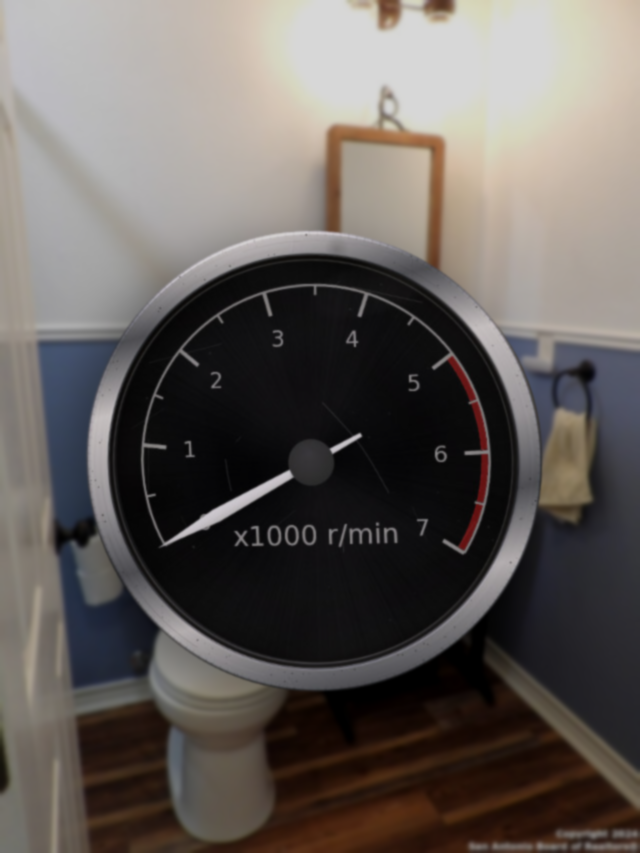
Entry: 0 rpm
